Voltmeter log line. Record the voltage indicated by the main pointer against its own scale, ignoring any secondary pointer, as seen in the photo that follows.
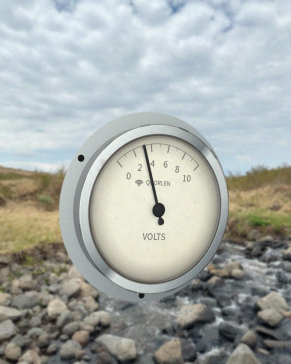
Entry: 3 V
